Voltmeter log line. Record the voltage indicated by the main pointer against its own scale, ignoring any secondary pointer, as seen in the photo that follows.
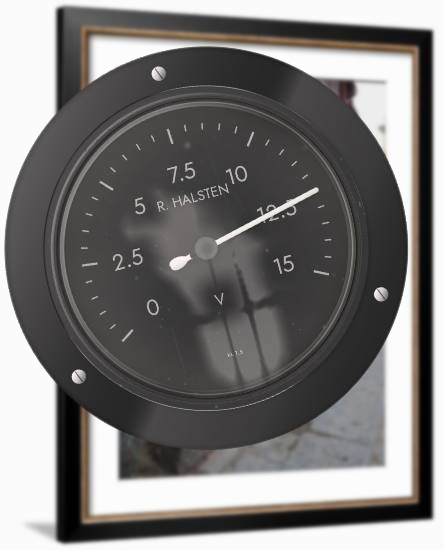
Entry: 12.5 V
